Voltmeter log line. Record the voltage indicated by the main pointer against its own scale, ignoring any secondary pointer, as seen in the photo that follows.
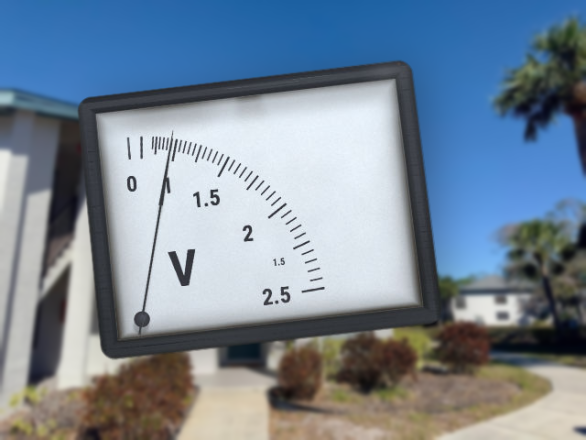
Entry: 0.95 V
